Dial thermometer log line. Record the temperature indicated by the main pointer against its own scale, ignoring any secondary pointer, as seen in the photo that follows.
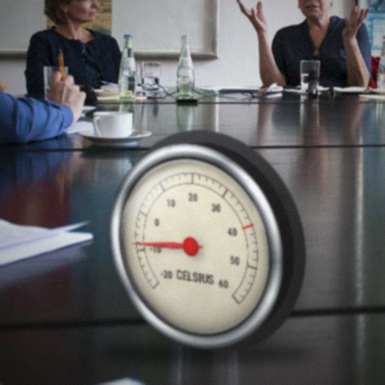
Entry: -8 °C
